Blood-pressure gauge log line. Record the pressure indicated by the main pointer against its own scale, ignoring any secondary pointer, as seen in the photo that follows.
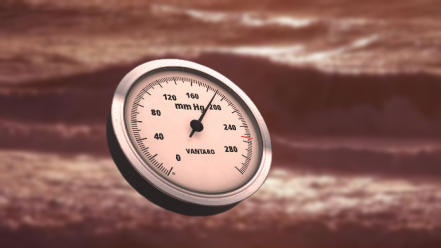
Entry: 190 mmHg
